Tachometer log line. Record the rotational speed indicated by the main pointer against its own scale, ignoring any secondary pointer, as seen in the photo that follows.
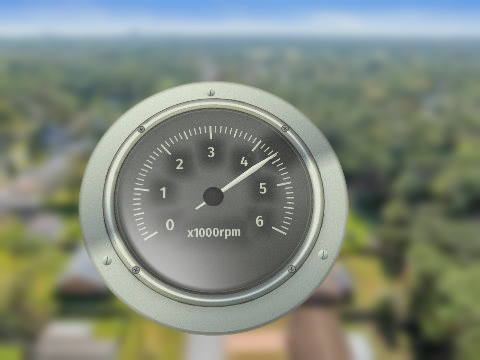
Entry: 4400 rpm
